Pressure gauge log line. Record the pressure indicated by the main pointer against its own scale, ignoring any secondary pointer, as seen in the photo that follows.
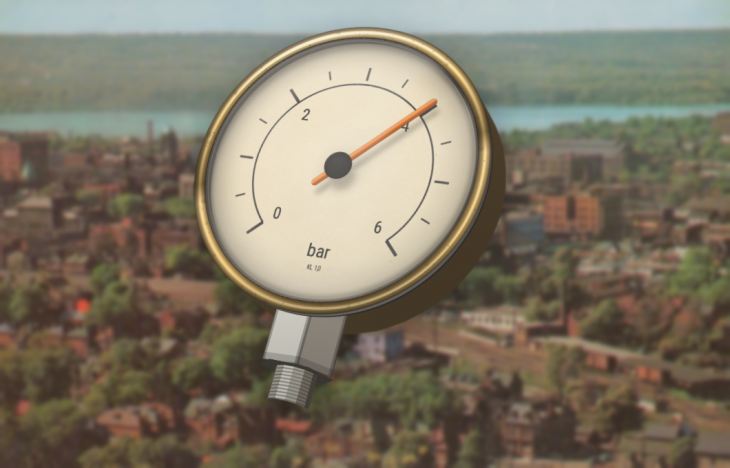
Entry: 4 bar
